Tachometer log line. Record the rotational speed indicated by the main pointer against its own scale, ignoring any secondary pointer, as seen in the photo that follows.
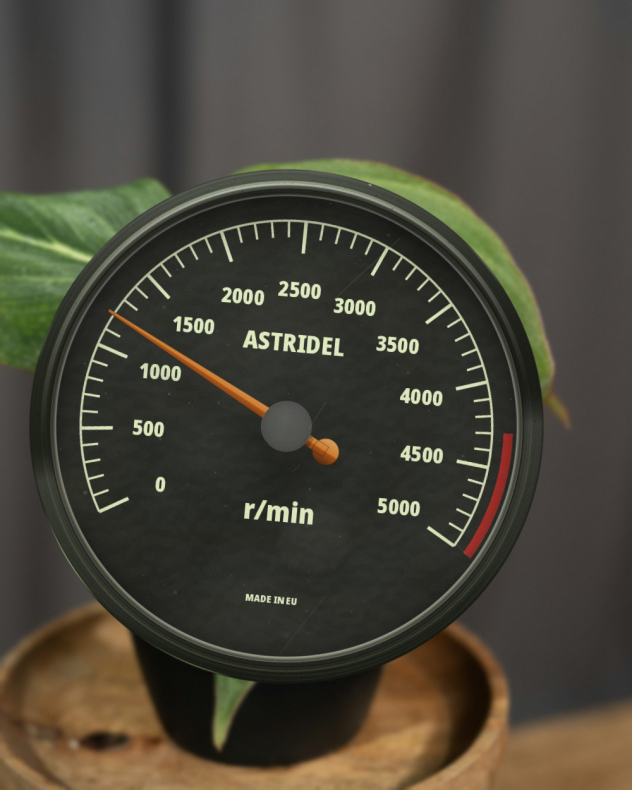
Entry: 1200 rpm
